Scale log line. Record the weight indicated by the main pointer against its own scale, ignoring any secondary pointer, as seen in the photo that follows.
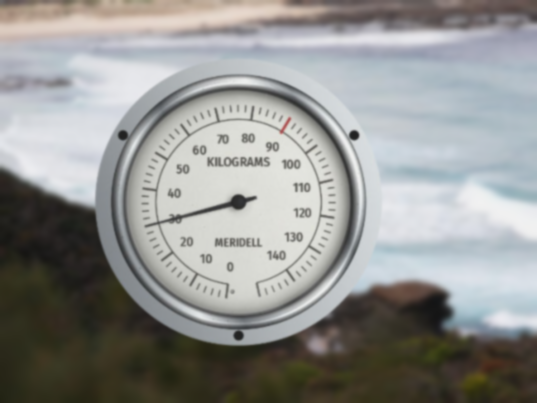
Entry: 30 kg
